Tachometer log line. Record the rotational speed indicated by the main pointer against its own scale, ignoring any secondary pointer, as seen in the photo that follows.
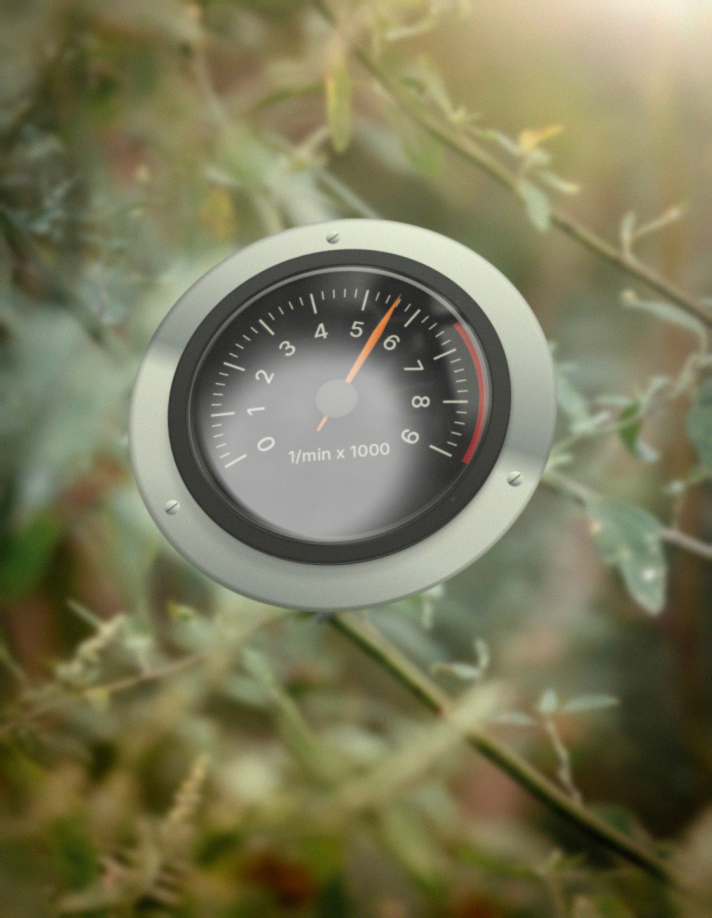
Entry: 5600 rpm
